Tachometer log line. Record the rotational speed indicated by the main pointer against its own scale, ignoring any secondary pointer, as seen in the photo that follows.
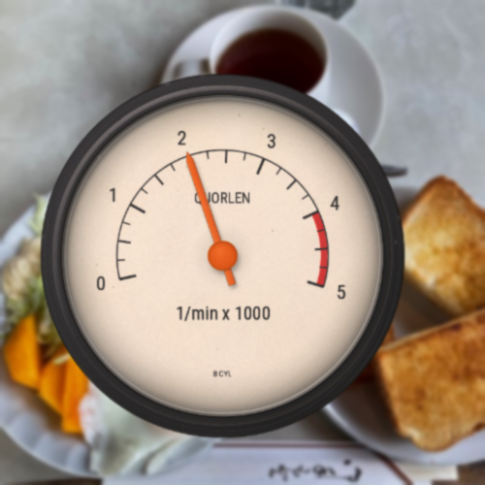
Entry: 2000 rpm
